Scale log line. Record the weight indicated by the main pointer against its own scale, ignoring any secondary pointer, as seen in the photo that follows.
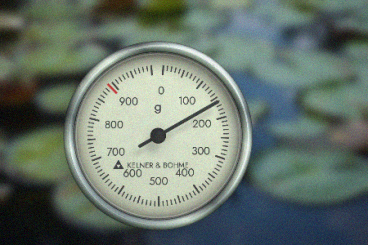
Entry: 160 g
